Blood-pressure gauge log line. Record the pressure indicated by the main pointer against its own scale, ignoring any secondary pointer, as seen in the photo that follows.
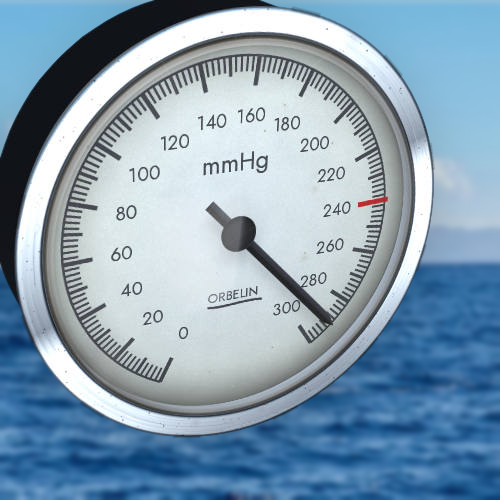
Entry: 290 mmHg
